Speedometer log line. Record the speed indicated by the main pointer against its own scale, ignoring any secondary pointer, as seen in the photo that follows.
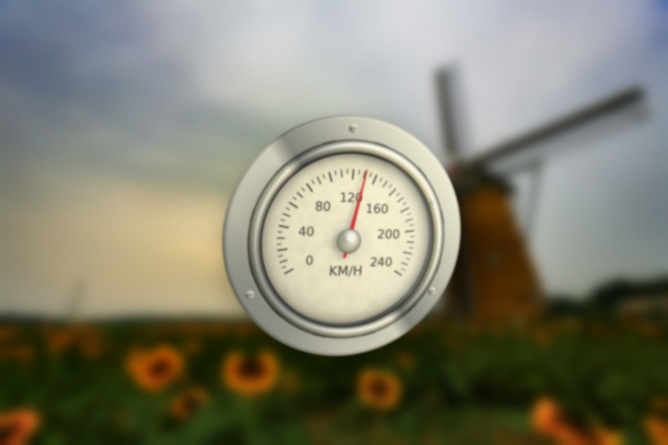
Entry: 130 km/h
